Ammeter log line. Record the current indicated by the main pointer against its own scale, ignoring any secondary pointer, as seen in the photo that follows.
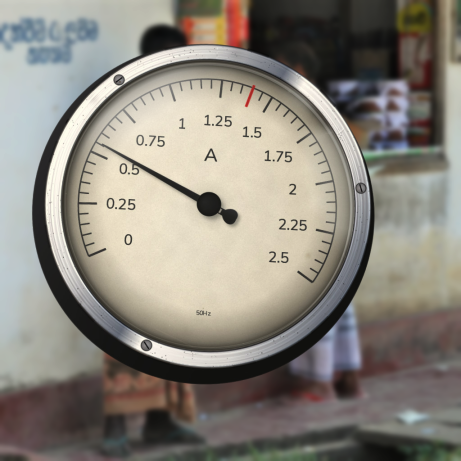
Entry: 0.55 A
